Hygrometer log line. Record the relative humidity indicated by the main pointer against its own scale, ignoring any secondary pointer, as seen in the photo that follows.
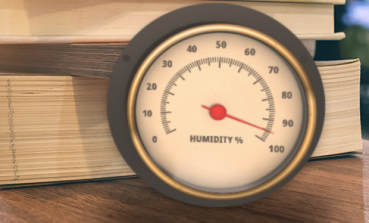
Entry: 95 %
